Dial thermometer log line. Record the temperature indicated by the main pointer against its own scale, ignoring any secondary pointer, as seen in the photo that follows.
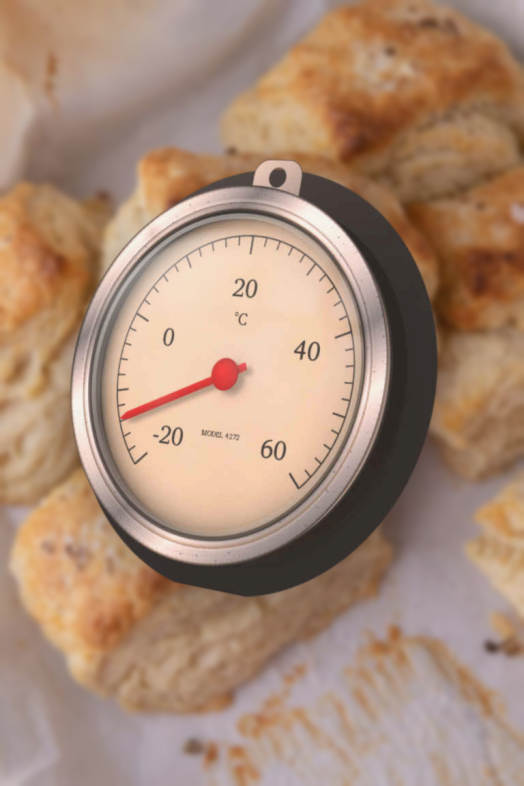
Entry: -14 °C
